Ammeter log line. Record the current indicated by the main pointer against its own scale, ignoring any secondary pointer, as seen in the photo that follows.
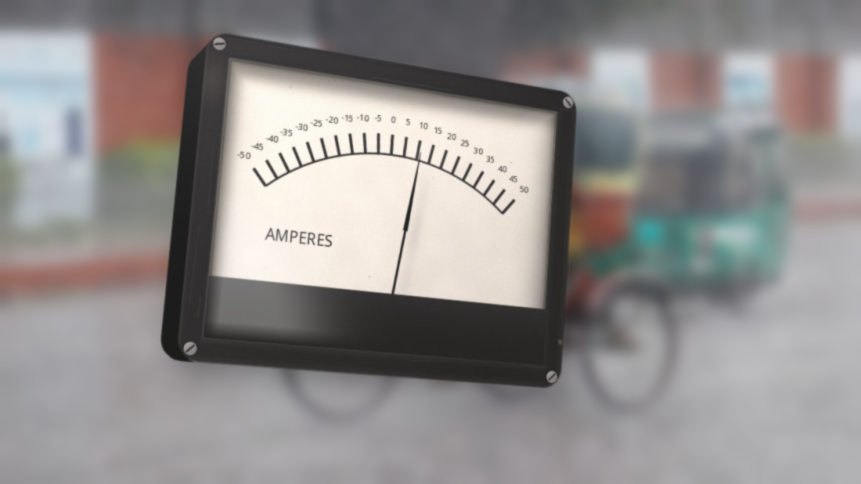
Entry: 10 A
